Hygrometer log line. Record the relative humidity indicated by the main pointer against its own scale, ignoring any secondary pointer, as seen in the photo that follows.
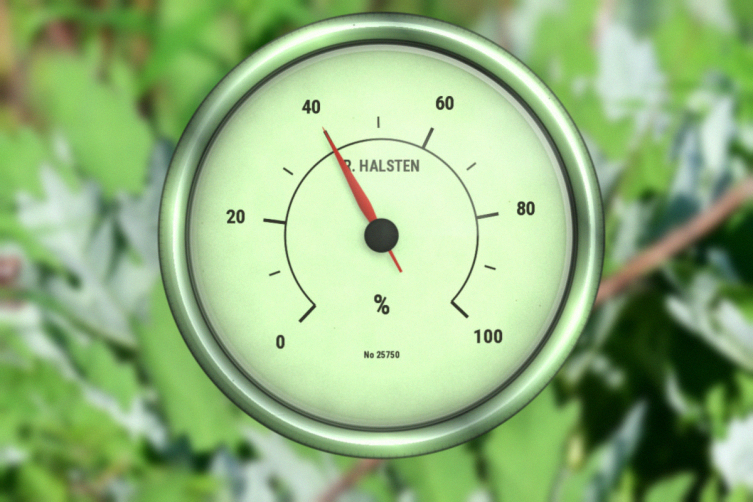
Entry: 40 %
